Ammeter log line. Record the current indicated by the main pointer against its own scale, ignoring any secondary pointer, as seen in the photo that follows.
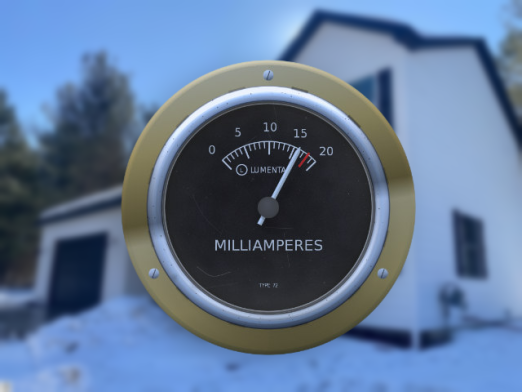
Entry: 16 mA
